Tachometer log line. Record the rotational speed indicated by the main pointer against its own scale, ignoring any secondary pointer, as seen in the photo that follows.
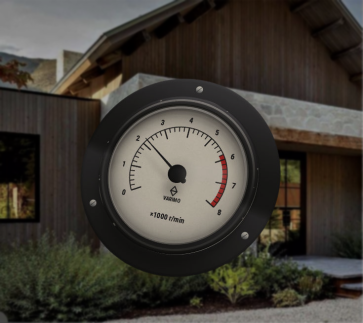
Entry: 2200 rpm
